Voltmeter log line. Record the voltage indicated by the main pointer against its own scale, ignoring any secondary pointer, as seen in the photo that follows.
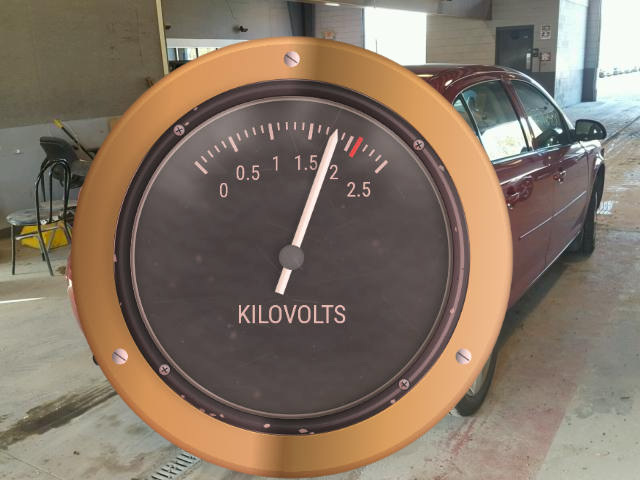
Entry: 1.8 kV
